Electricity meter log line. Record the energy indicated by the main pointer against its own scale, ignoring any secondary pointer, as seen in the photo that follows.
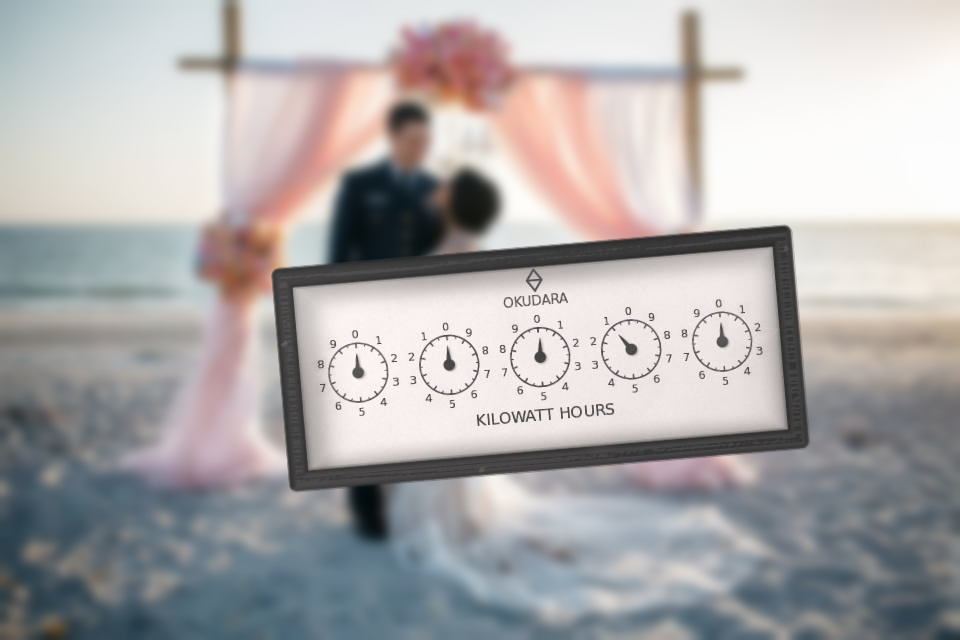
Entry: 10 kWh
